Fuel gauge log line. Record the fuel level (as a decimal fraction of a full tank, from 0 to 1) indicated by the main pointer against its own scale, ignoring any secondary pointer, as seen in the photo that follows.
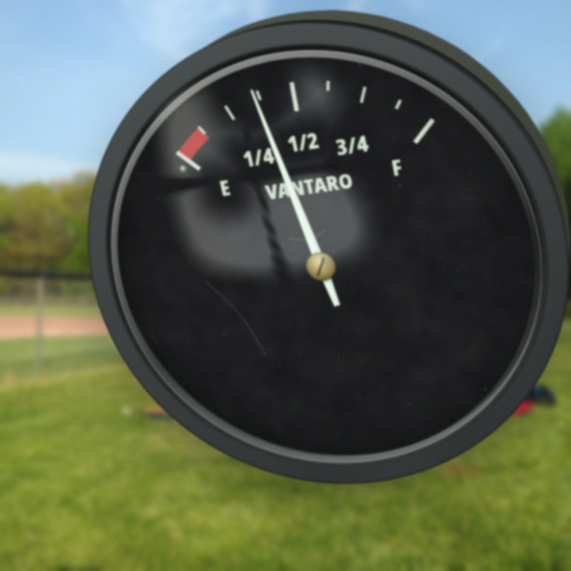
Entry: 0.375
